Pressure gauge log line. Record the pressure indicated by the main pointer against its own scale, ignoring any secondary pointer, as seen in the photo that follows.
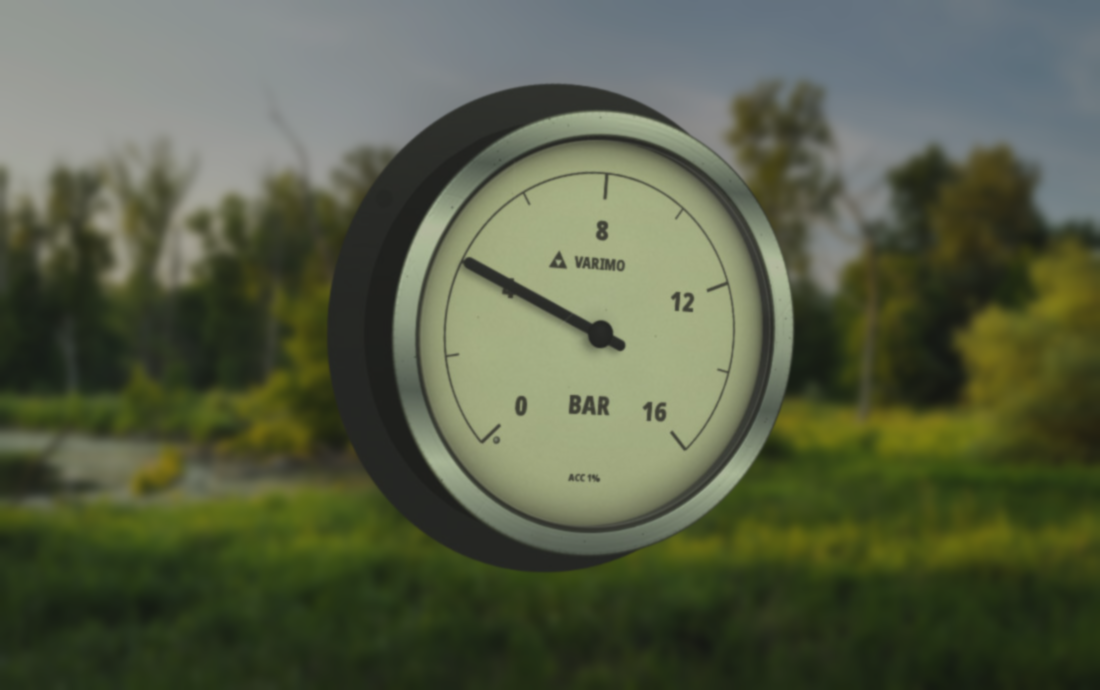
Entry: 4 bar
